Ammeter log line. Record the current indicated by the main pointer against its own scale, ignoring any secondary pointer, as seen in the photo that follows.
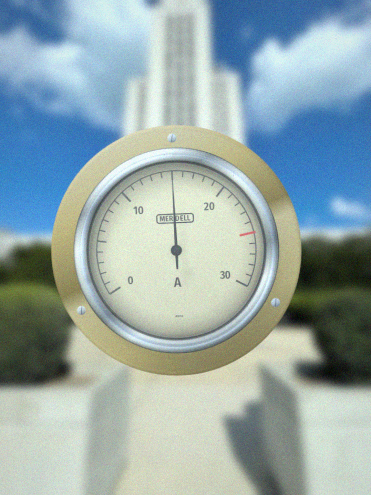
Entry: 15 A
